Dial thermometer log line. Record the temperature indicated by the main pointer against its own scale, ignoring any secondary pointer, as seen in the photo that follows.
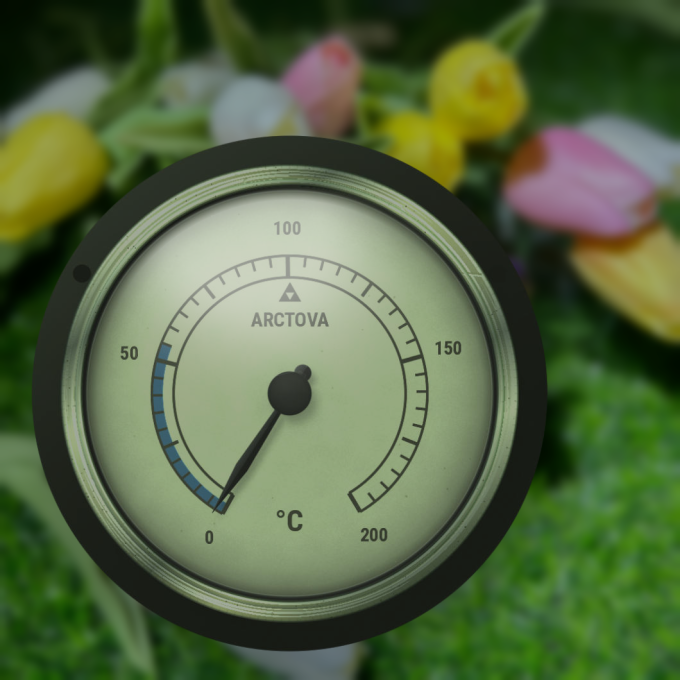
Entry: 2.5 °C
